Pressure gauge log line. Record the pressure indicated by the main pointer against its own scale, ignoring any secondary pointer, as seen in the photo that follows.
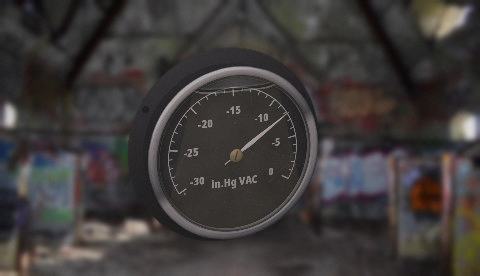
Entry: -8 inHg
